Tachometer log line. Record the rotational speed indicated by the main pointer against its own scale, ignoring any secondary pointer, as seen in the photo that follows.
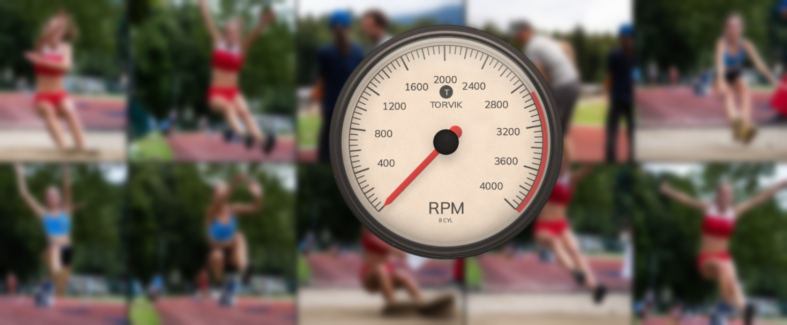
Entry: 0 rpm
